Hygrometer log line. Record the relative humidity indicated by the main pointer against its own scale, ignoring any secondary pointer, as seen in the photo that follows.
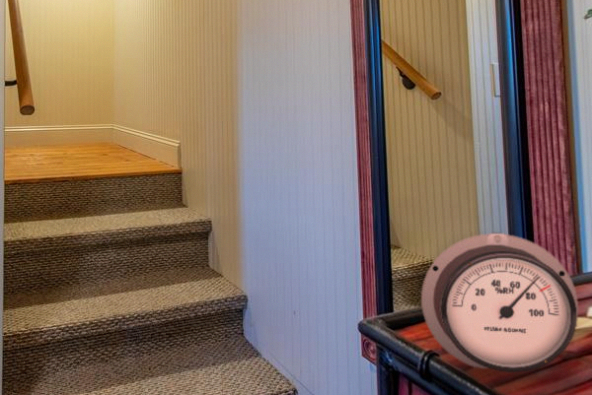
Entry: 70 %
